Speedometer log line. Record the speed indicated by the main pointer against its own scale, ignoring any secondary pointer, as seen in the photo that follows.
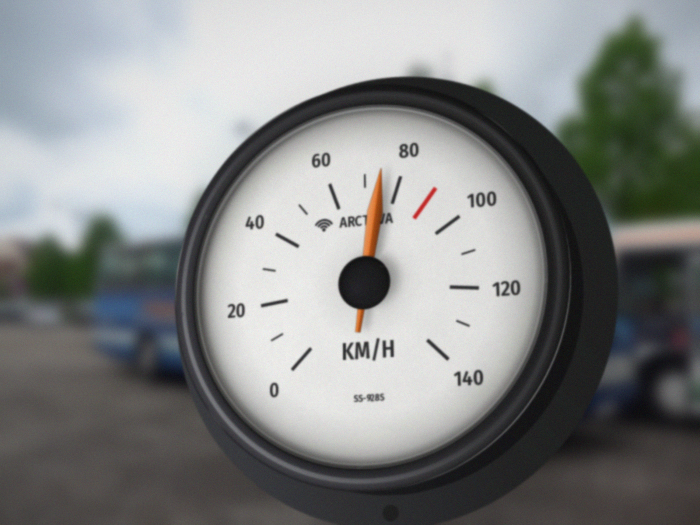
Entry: 75 km/h
